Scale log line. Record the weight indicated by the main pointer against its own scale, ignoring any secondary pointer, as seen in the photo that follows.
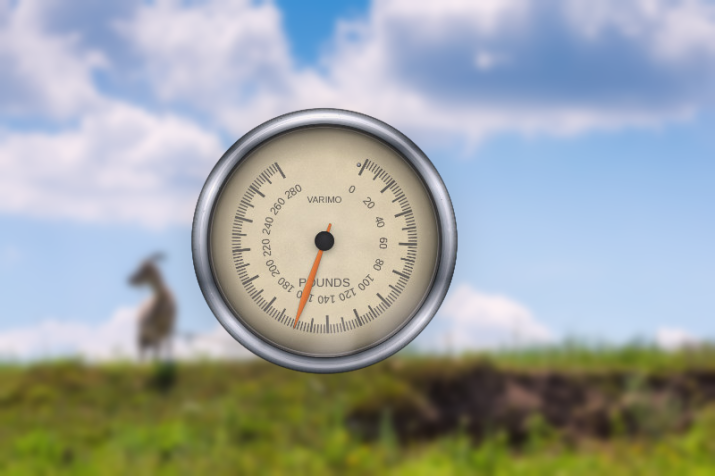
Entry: 160 lb
